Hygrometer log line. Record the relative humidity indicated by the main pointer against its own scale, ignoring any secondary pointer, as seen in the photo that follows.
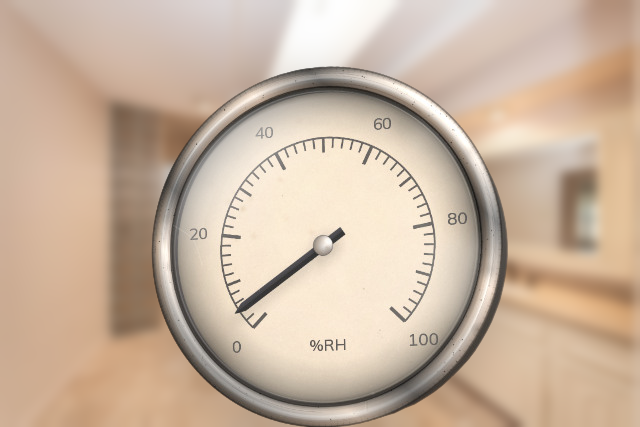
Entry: 4 %
